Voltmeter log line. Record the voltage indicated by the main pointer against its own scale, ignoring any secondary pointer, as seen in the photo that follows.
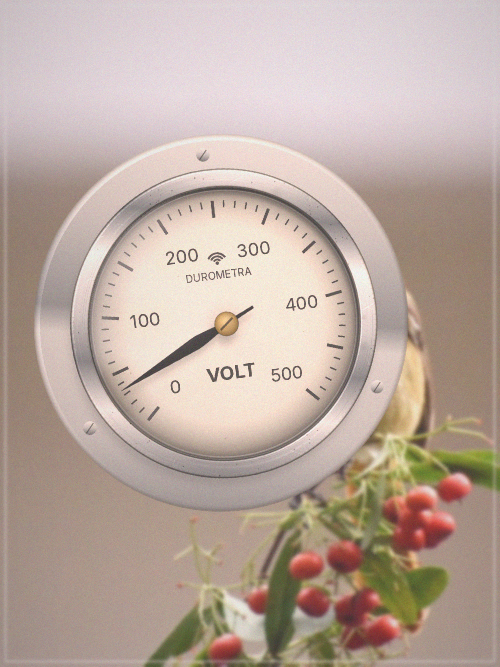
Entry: 35 V
